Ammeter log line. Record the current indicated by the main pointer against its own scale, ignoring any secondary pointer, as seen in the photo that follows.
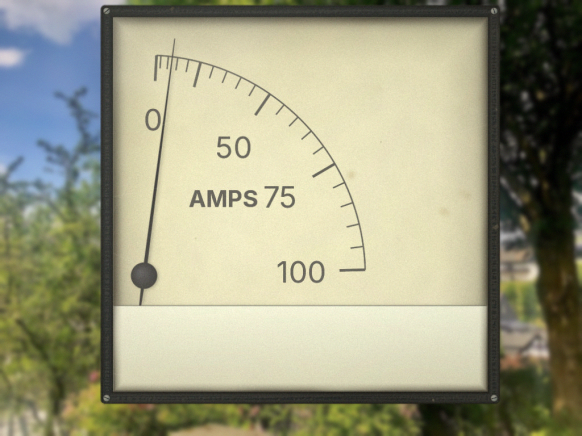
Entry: 12.5 A
